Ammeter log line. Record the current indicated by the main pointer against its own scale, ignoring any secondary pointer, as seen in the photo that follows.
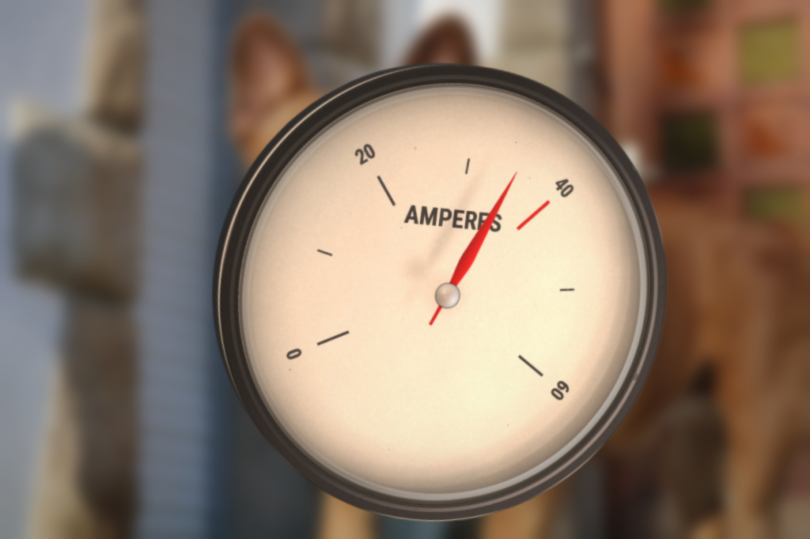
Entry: 35 A
